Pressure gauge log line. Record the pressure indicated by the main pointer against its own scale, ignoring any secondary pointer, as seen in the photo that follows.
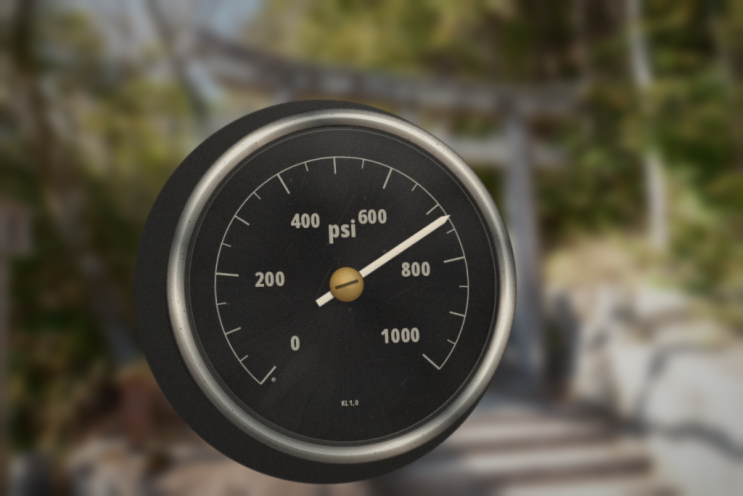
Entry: 725 psi
